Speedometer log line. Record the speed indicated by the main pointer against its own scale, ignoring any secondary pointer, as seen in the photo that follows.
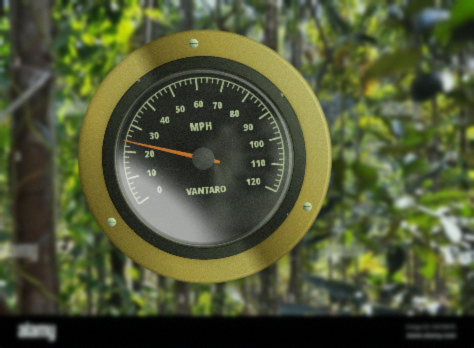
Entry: 24 mph
